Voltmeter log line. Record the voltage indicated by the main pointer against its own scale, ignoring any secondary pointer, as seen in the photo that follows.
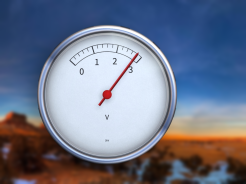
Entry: 2.8 V
